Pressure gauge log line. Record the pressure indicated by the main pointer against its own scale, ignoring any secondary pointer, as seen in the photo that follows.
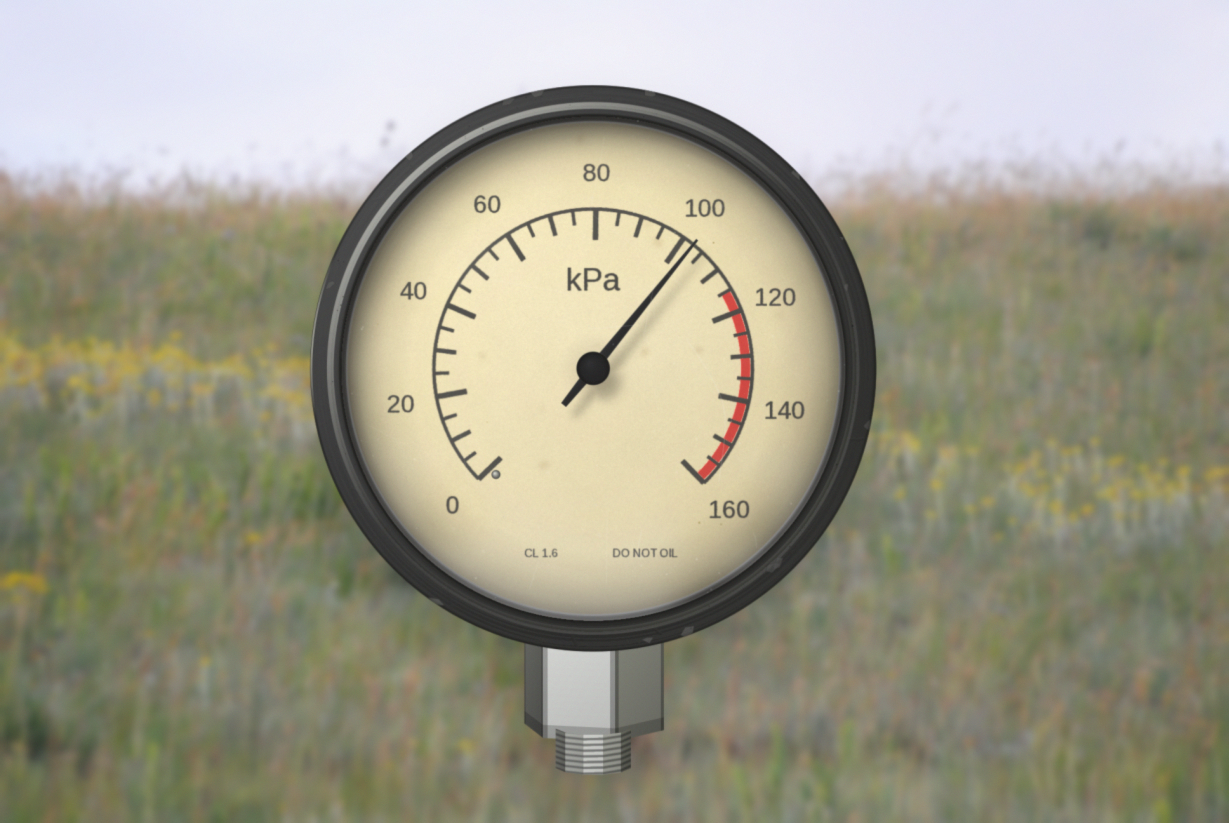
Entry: 102.5 kPa
